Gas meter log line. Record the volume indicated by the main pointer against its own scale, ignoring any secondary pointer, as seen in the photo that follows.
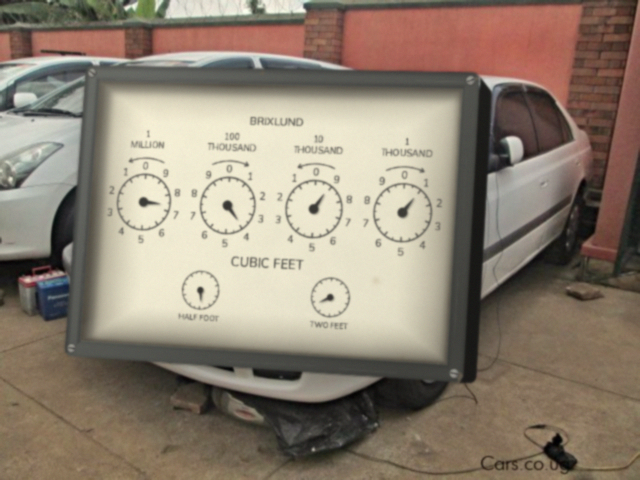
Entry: 739100 ft³
